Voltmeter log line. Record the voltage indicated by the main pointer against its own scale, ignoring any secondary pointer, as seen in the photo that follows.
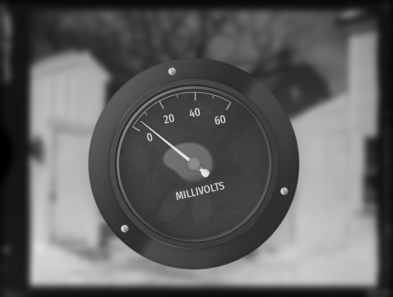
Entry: 5 mV
